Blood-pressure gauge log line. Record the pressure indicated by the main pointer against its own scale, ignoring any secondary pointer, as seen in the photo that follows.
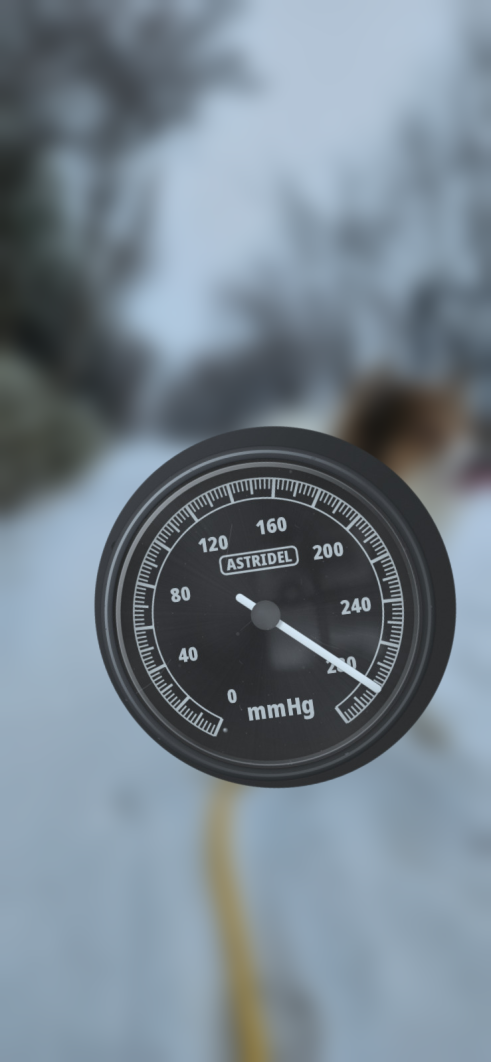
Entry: 280 mmHg
